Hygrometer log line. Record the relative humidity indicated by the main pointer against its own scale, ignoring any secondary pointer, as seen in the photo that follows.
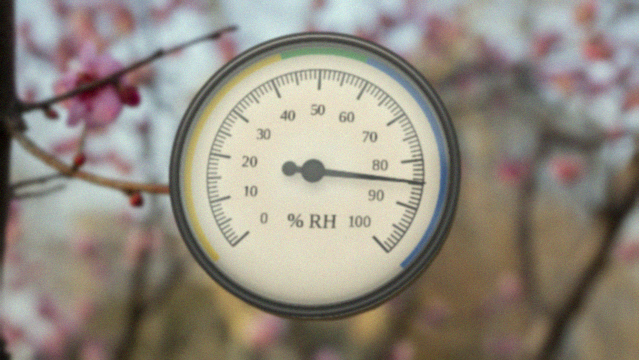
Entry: 85 %
